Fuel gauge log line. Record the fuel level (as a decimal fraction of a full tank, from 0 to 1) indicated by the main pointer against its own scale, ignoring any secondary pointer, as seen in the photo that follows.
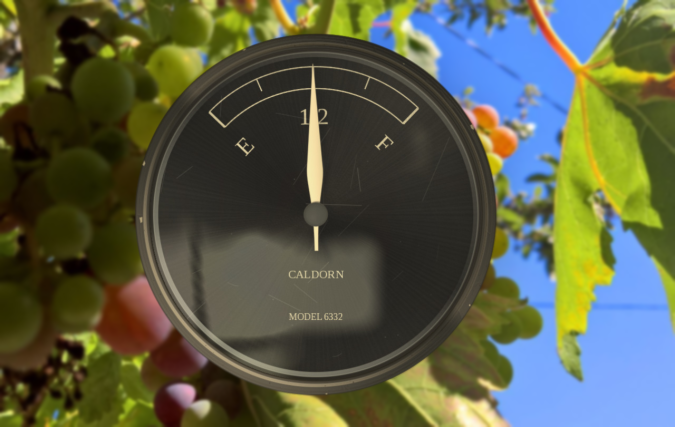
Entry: 0.5
